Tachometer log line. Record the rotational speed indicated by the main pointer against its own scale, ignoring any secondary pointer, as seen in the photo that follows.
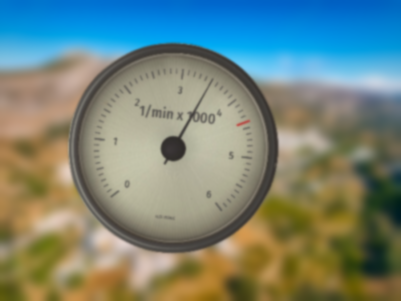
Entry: 3500 rpm
